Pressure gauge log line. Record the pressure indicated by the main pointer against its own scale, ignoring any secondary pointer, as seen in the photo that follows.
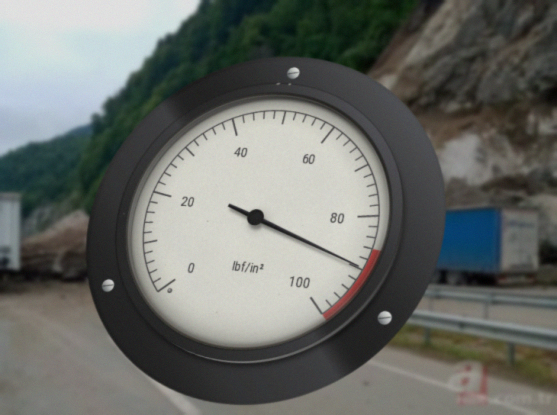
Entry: 90 psi
